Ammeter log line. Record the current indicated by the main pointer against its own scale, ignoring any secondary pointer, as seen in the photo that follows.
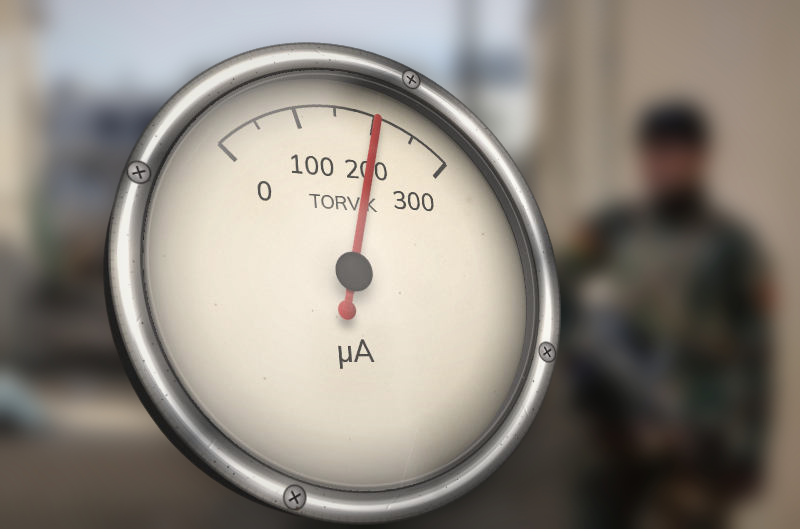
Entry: 200 µA
